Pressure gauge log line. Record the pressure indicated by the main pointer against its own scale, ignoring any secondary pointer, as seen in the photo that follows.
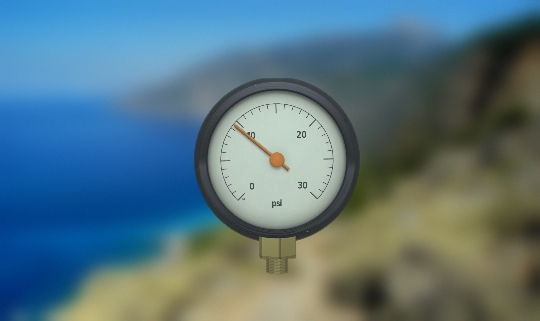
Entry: 9.5 psi
